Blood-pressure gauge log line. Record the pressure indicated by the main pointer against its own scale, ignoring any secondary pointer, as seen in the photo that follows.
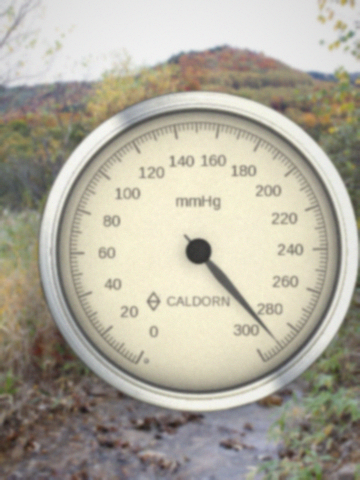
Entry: 290 mmHg
